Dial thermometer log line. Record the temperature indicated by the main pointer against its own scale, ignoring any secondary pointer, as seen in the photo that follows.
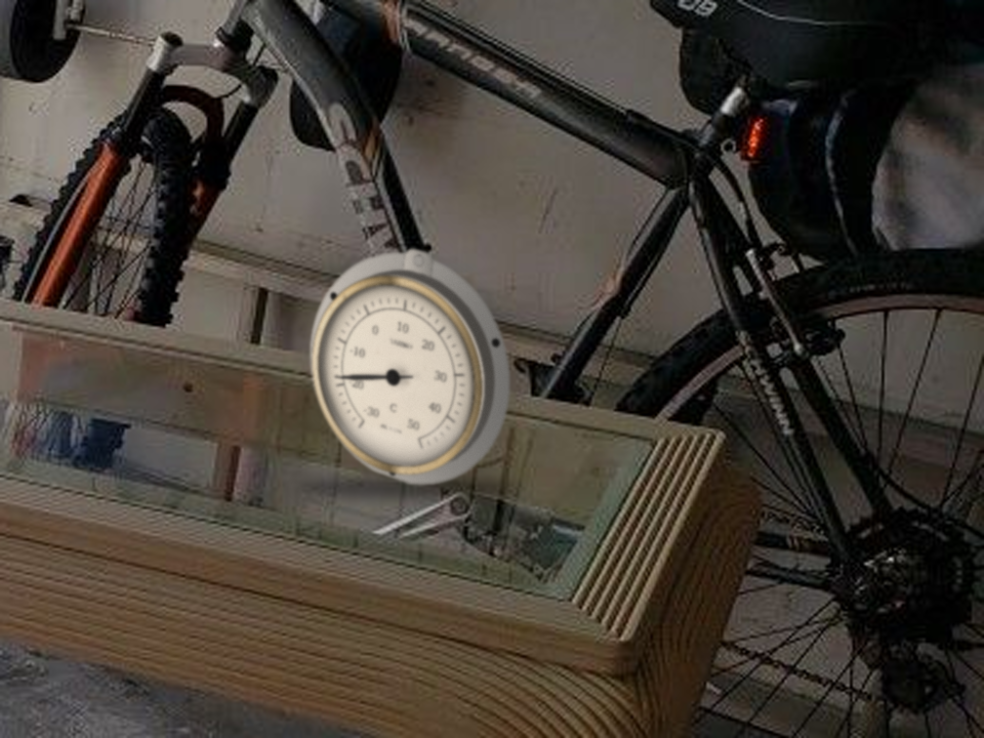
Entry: -18 °C
